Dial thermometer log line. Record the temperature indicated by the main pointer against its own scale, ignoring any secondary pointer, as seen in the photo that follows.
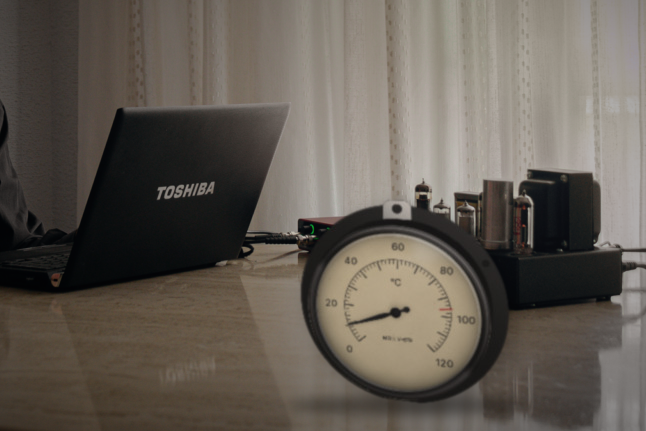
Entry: 10 °C
